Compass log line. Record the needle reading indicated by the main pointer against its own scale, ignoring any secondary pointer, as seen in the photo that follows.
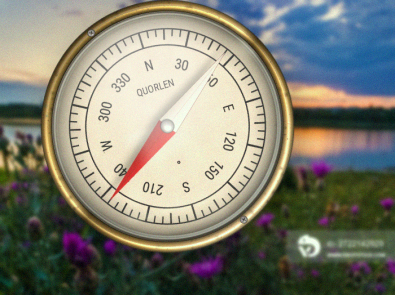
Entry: 235 °
